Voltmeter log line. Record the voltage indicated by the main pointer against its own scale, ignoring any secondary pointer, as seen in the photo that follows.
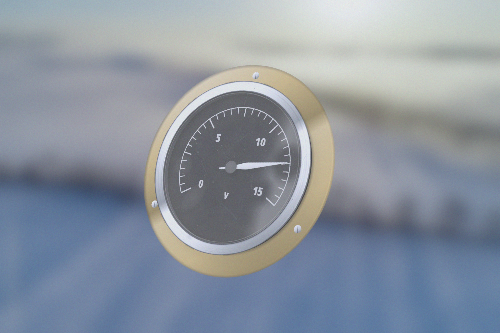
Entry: 12.5 V
